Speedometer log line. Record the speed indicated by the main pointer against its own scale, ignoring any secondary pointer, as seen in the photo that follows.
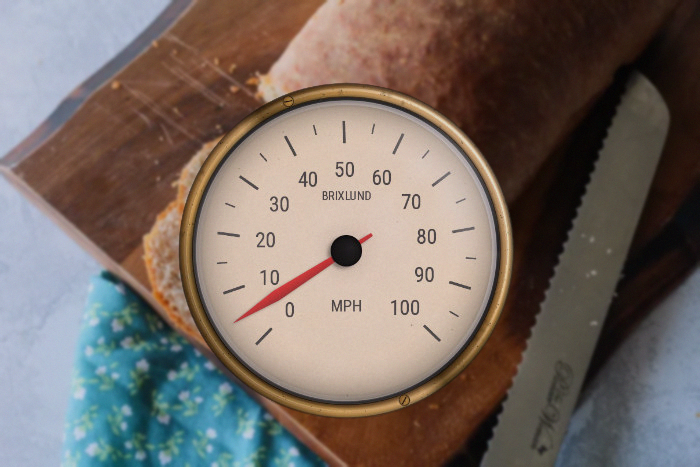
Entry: 5 mph
